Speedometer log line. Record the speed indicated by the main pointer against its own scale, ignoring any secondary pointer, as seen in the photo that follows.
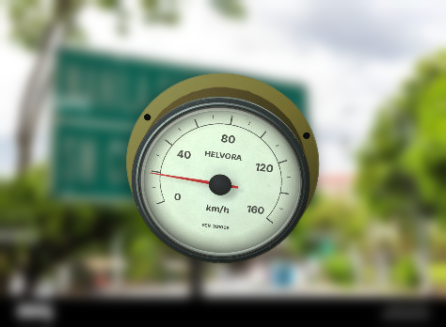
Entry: 20 km/h
